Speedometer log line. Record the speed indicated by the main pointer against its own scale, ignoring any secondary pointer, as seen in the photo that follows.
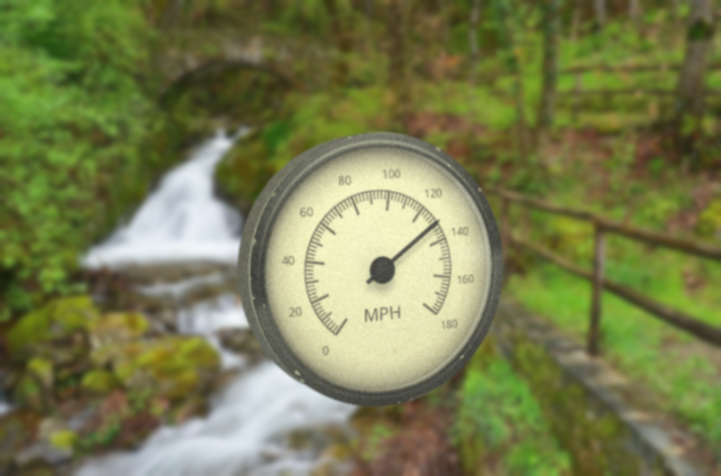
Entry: 130 mph
